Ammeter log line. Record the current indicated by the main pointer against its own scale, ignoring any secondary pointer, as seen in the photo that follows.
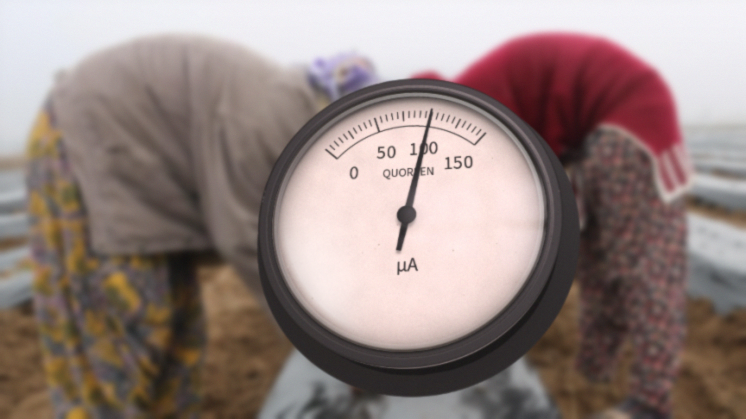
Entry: 100 µA
